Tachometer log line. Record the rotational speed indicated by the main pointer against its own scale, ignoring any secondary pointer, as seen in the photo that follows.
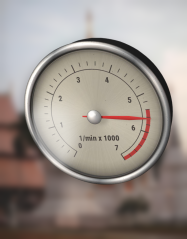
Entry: 5600 rpm
